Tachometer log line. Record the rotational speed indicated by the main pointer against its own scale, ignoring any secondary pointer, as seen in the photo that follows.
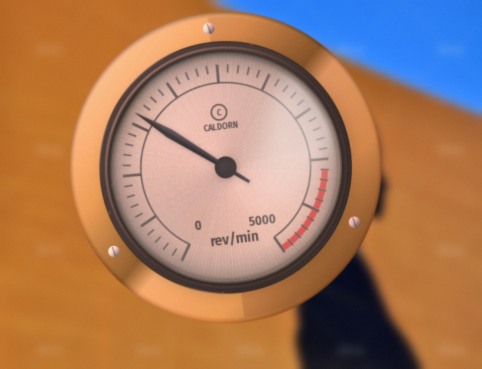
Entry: 1600 rpm
